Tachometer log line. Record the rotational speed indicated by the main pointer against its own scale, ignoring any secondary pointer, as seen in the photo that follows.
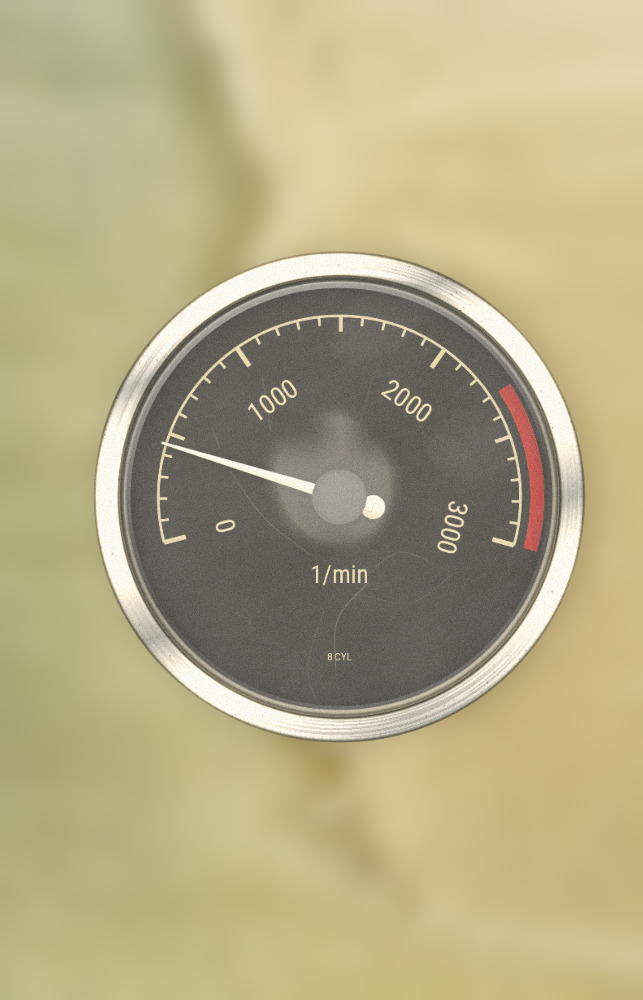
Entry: 450 rpm
